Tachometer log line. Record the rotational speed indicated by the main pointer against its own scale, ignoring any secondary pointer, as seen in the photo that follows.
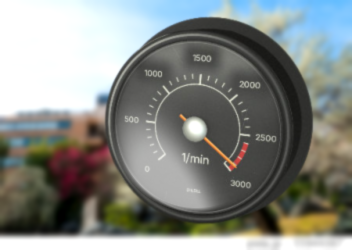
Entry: 2900 rpm
